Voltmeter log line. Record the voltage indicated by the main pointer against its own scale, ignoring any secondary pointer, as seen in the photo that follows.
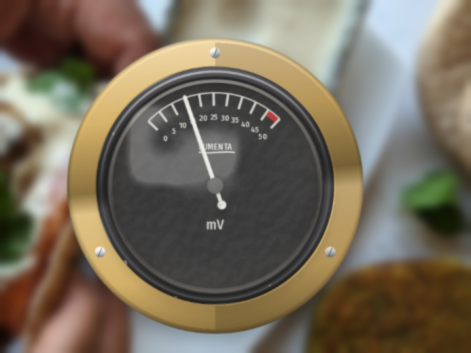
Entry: 15 mV
